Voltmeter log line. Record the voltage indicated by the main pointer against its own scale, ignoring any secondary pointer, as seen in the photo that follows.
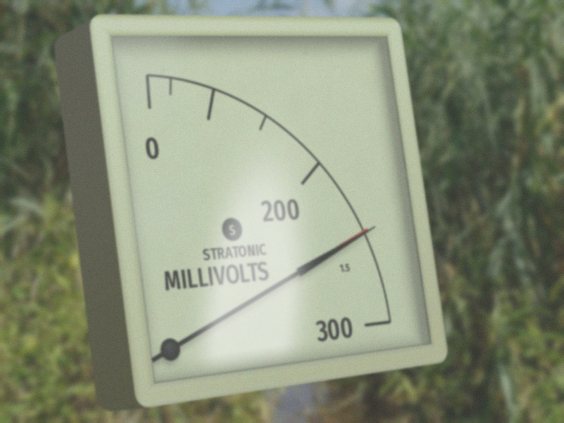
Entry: 250 mV
